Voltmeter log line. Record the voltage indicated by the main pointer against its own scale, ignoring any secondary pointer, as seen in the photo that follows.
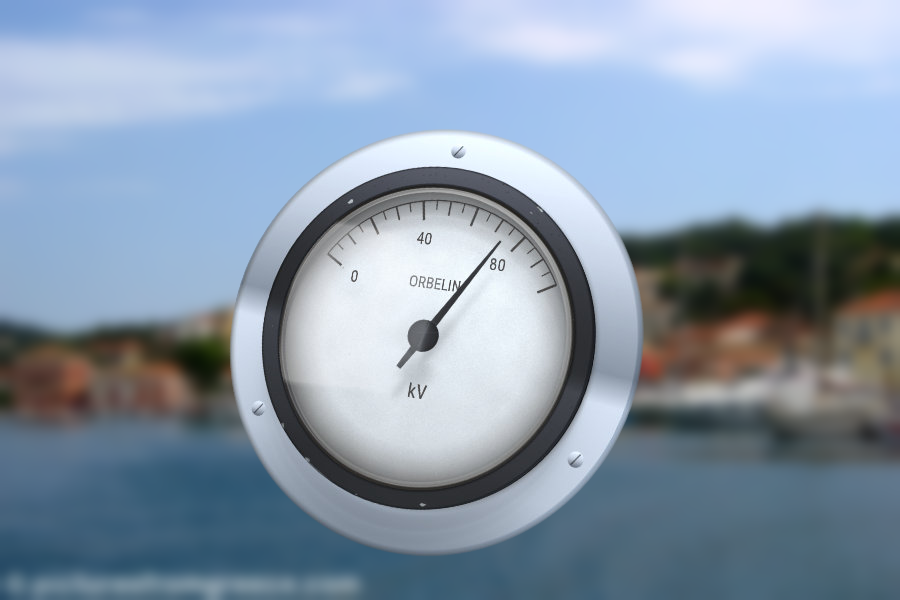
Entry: 75 kV
